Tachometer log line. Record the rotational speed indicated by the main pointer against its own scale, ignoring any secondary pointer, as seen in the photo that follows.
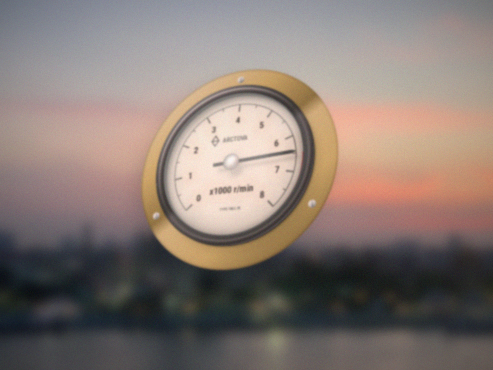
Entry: 6500 rpm
